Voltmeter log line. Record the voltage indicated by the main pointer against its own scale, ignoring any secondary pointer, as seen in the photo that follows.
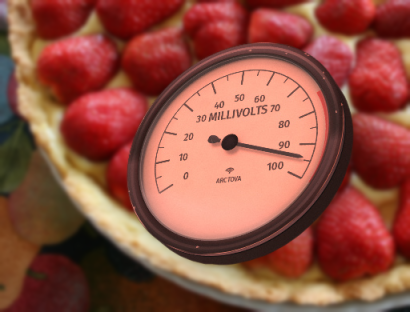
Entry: 95 mV
